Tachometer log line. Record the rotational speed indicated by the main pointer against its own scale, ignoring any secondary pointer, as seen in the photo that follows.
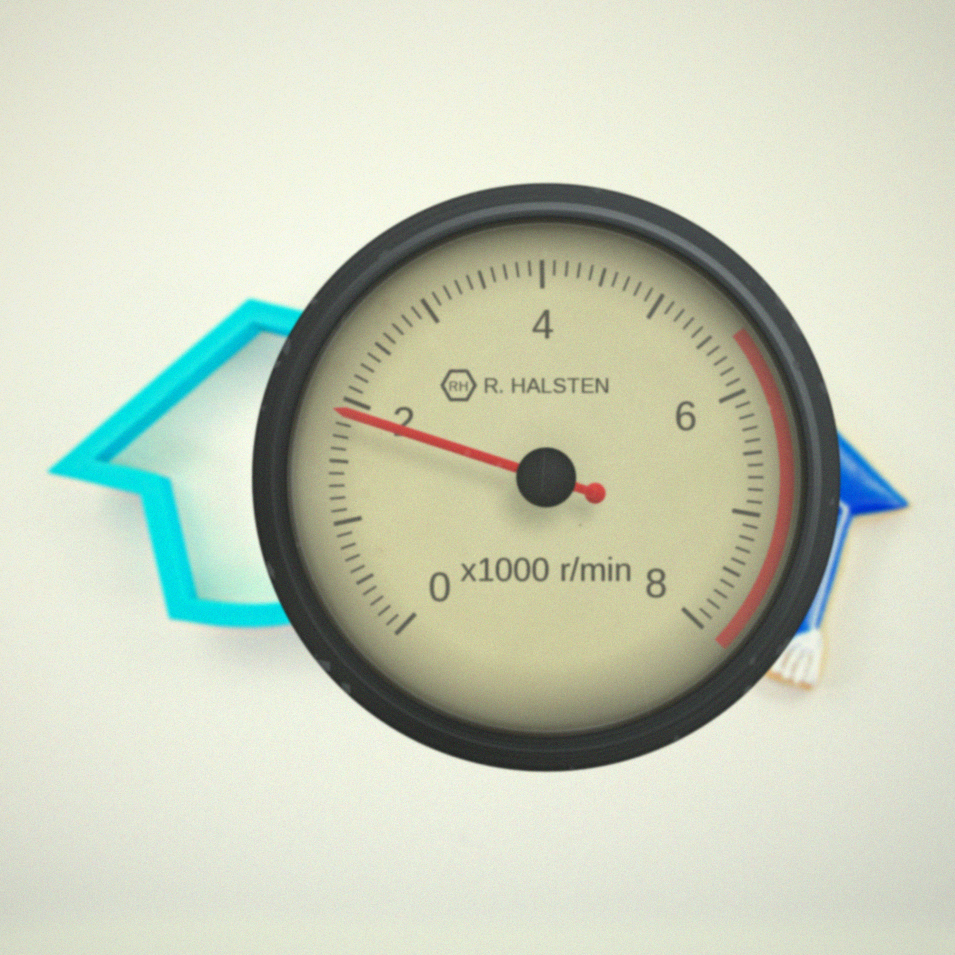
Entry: 1900 rpm
